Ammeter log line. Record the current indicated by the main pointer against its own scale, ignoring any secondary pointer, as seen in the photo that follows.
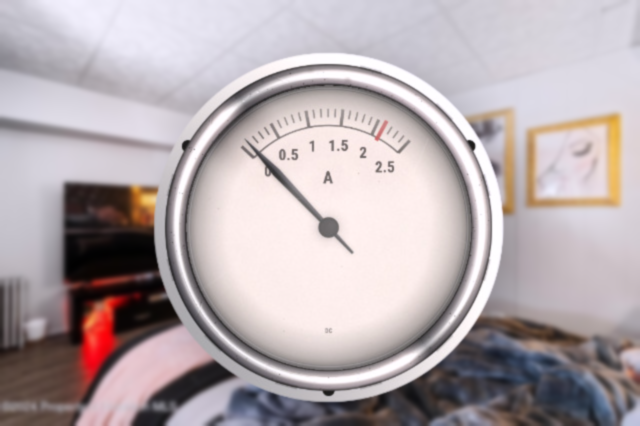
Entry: 0.1 A
